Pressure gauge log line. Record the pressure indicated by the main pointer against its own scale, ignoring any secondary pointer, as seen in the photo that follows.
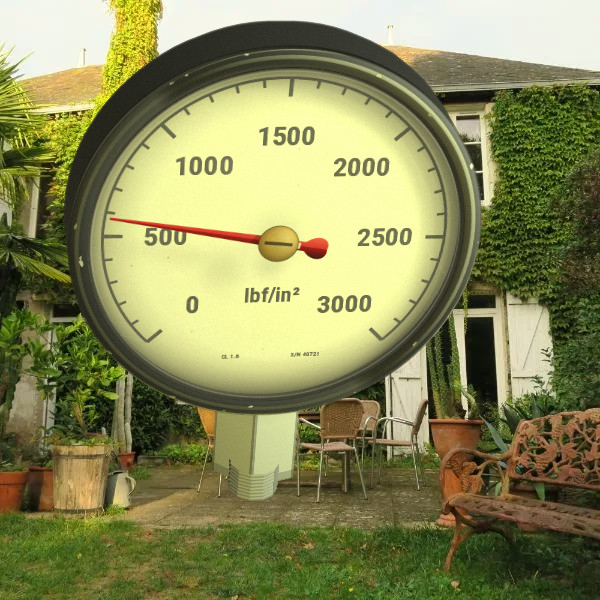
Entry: 600 psi
